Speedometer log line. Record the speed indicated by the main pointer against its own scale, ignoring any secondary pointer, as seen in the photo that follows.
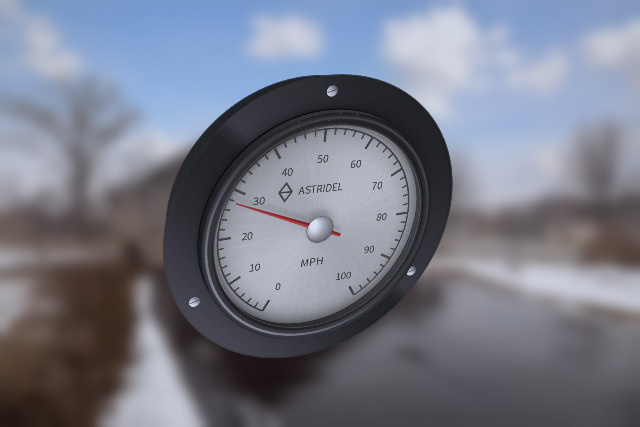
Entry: 28 mph
